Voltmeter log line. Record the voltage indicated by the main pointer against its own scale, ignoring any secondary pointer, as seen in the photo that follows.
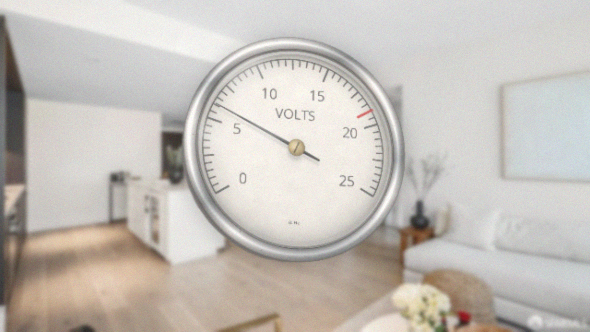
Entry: 6 V
